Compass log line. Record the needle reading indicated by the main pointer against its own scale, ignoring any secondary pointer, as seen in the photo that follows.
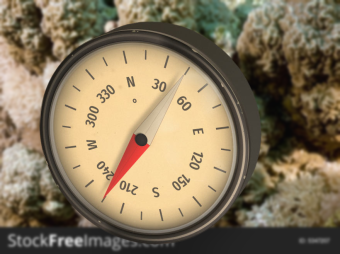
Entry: 225 °
